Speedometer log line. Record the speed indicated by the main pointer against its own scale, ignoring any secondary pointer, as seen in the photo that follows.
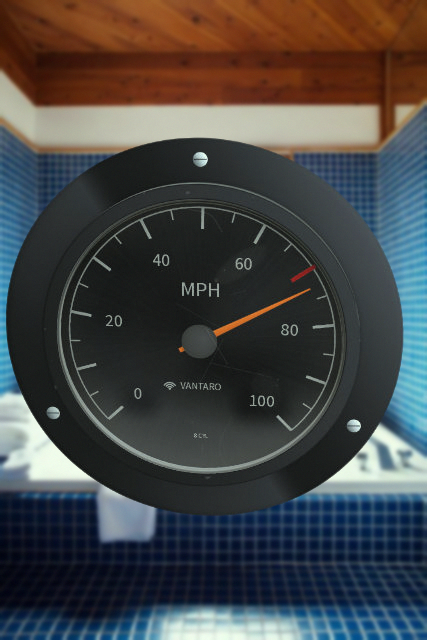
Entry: 72.5 mph
